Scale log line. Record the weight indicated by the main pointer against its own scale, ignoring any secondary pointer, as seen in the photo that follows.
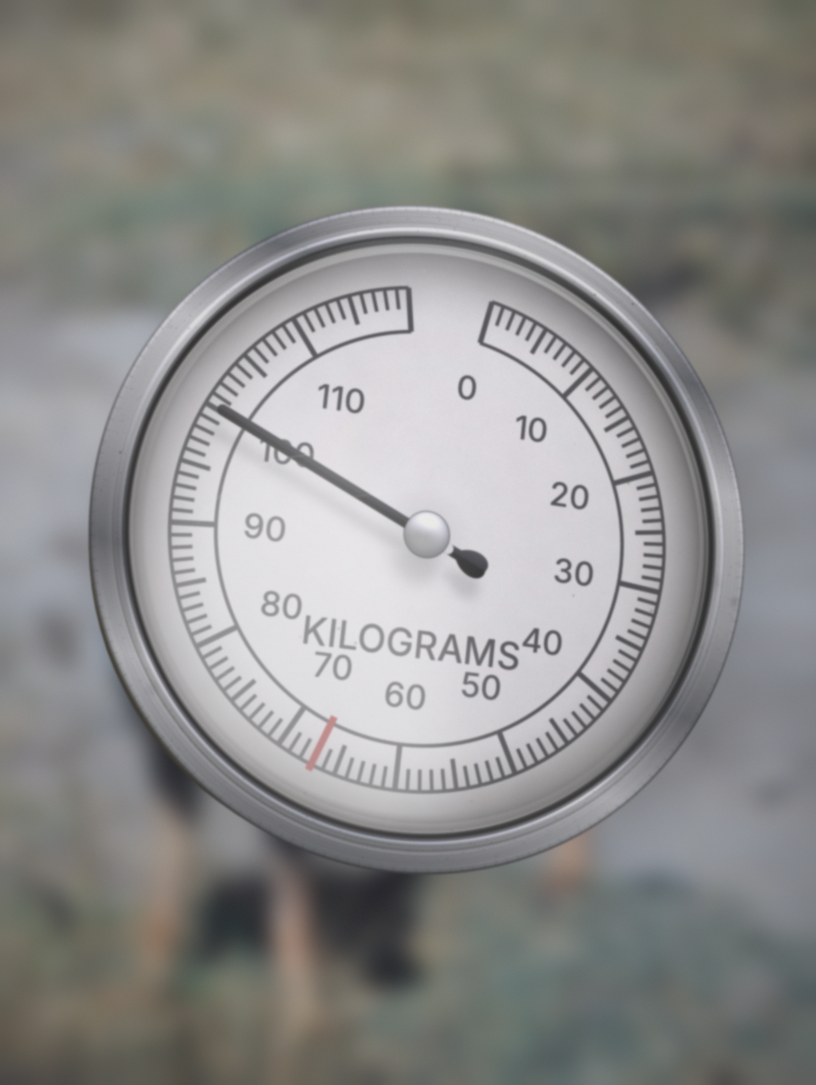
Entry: 100 kg
